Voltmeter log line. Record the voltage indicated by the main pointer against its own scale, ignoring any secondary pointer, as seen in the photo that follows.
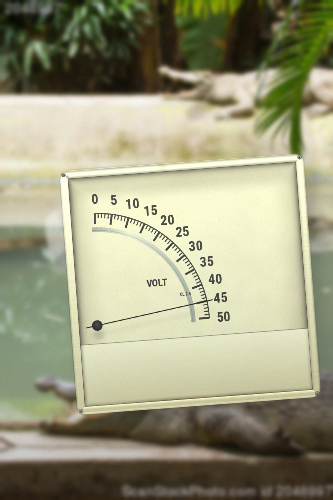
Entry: 45 V
